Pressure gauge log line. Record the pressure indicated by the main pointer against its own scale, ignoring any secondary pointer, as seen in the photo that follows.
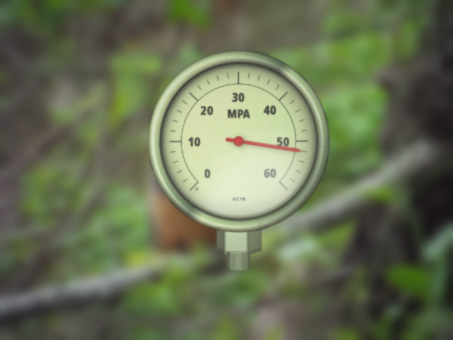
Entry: 52 MPa
